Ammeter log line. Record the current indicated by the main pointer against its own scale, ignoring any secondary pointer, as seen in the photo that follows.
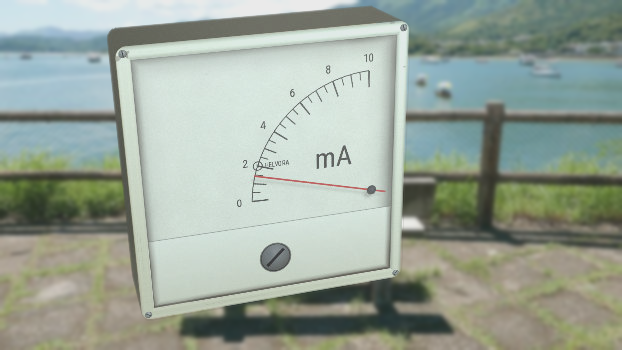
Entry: 1.5 mA
